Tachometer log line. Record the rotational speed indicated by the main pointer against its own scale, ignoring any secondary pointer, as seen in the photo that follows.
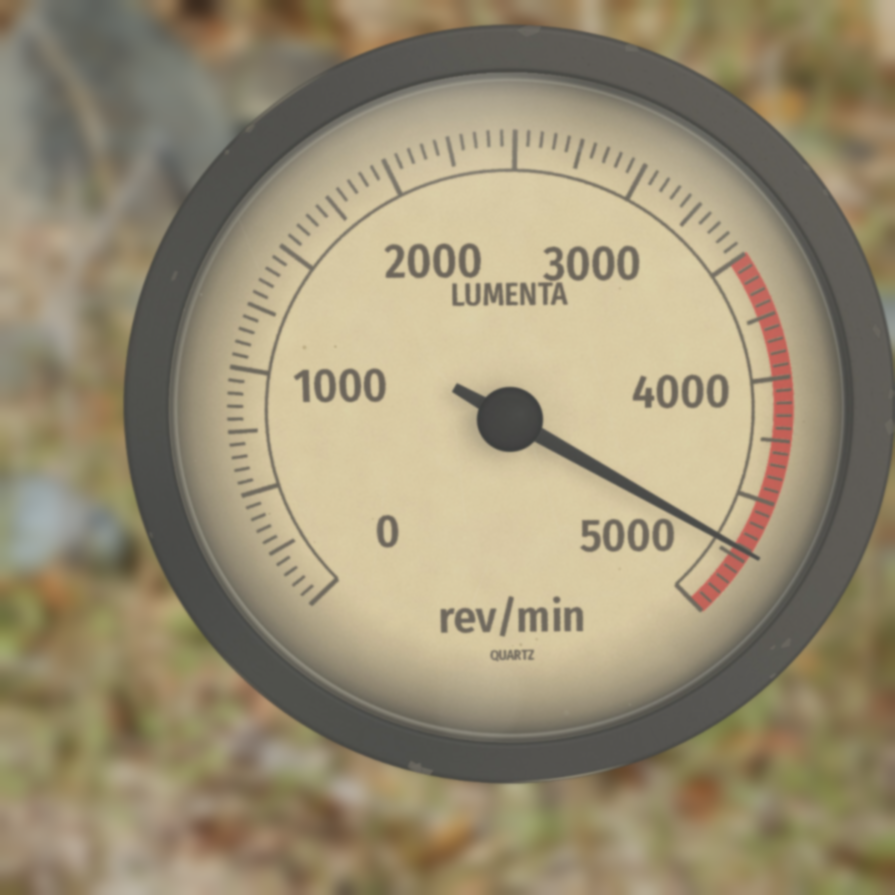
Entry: 4700 rpm
